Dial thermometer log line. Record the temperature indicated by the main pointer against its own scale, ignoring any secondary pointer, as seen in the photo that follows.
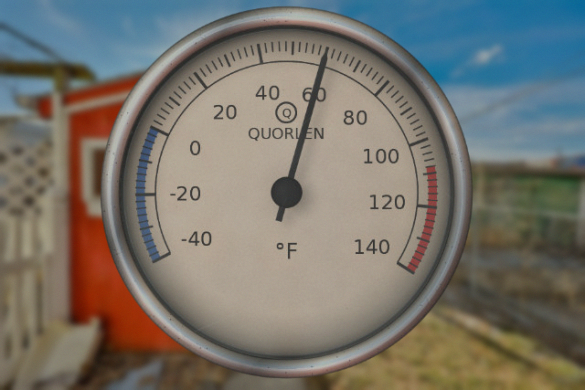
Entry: 60 °F
